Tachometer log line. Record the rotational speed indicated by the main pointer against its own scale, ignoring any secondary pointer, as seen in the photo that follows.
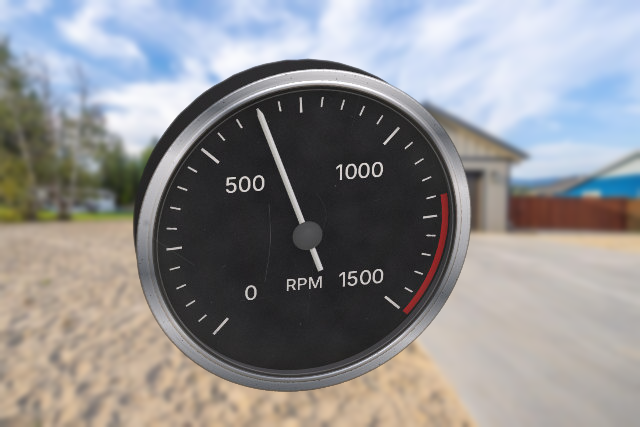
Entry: 650 rpm
